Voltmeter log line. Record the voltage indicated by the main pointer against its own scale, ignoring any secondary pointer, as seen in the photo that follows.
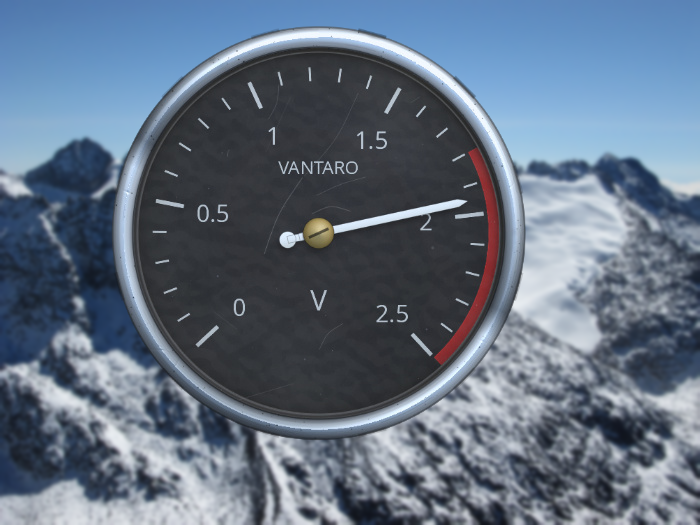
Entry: 1.95 V
